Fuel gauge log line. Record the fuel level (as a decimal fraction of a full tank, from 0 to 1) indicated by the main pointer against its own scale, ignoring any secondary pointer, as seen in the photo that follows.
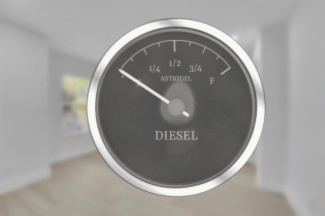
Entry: 0
